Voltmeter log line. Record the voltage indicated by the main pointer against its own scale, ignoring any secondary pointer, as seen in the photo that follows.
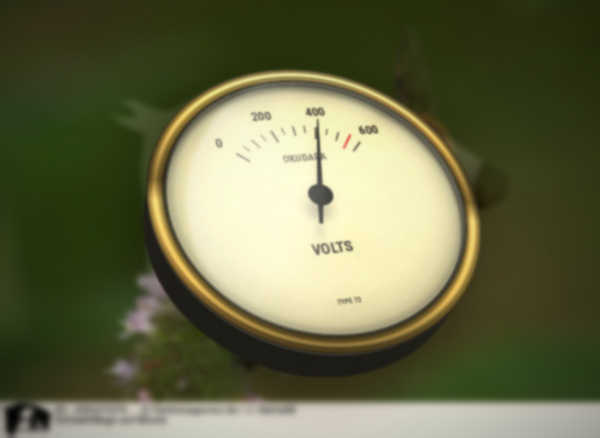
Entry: 400 V
